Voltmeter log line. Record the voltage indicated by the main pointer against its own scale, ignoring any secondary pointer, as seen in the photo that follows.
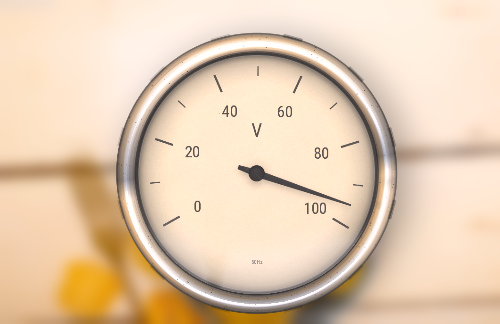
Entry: 95 V
